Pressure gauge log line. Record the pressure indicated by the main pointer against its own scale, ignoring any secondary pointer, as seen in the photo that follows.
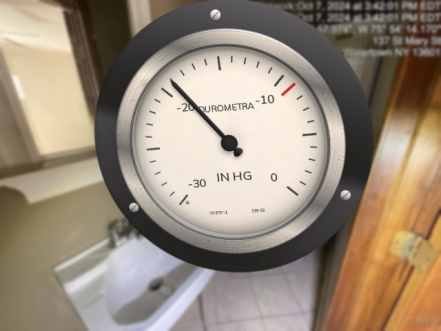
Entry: -19 inHg
